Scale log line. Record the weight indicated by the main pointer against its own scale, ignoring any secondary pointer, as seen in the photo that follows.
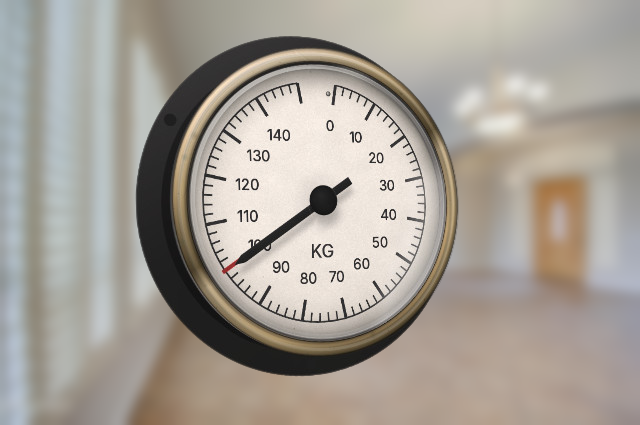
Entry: 100 kg
